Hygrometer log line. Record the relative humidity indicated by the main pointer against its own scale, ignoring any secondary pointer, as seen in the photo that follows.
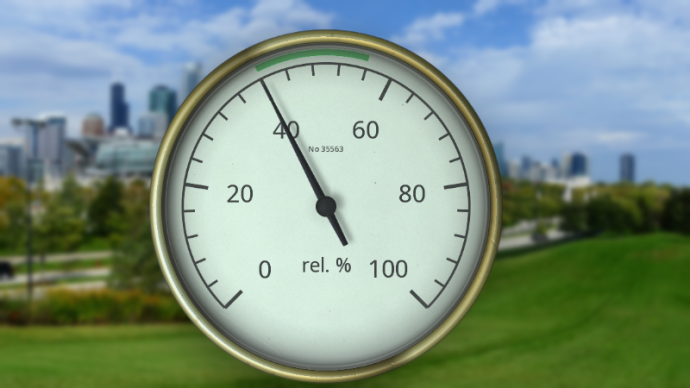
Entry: 40 %
